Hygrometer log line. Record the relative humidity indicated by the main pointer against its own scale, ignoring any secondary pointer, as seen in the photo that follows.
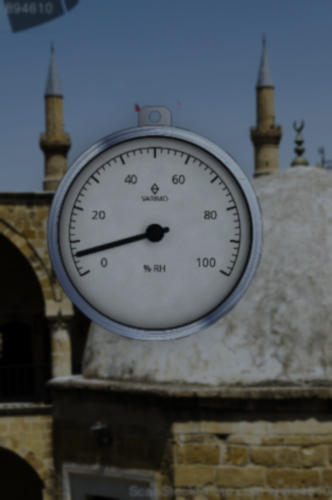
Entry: 6 %
